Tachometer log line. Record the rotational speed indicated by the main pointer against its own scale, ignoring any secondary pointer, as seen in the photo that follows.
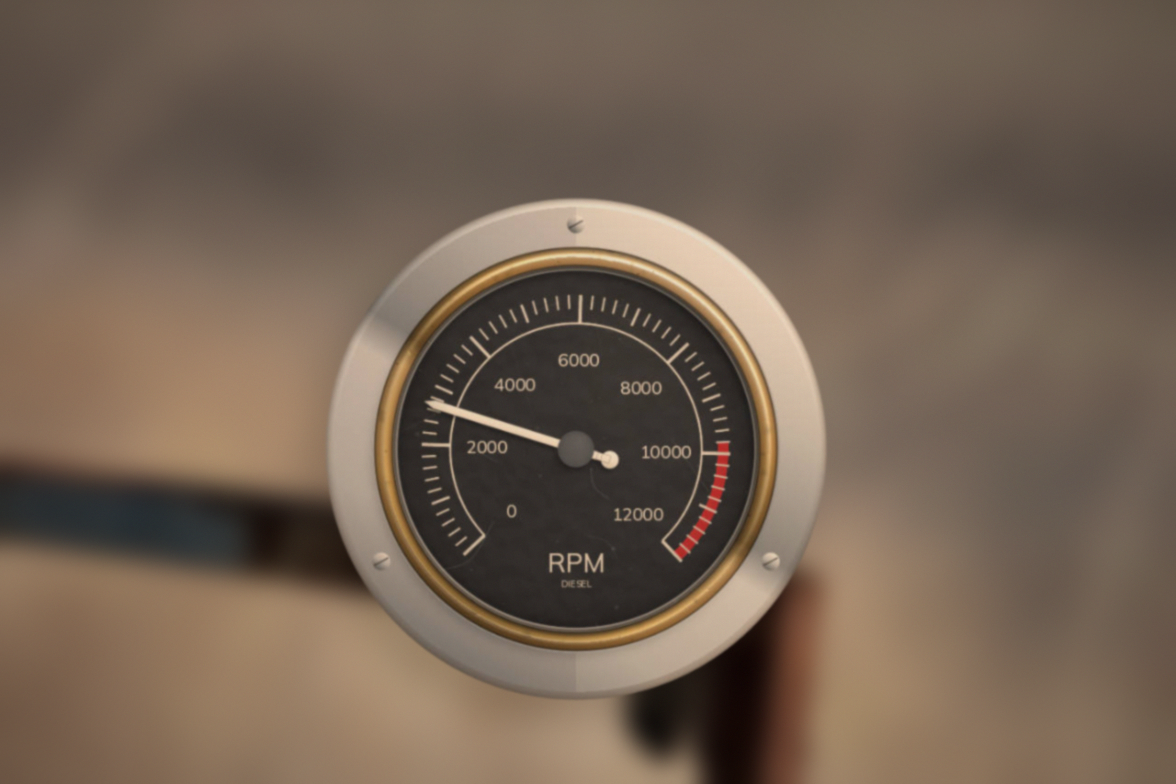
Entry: 2700 rpm
